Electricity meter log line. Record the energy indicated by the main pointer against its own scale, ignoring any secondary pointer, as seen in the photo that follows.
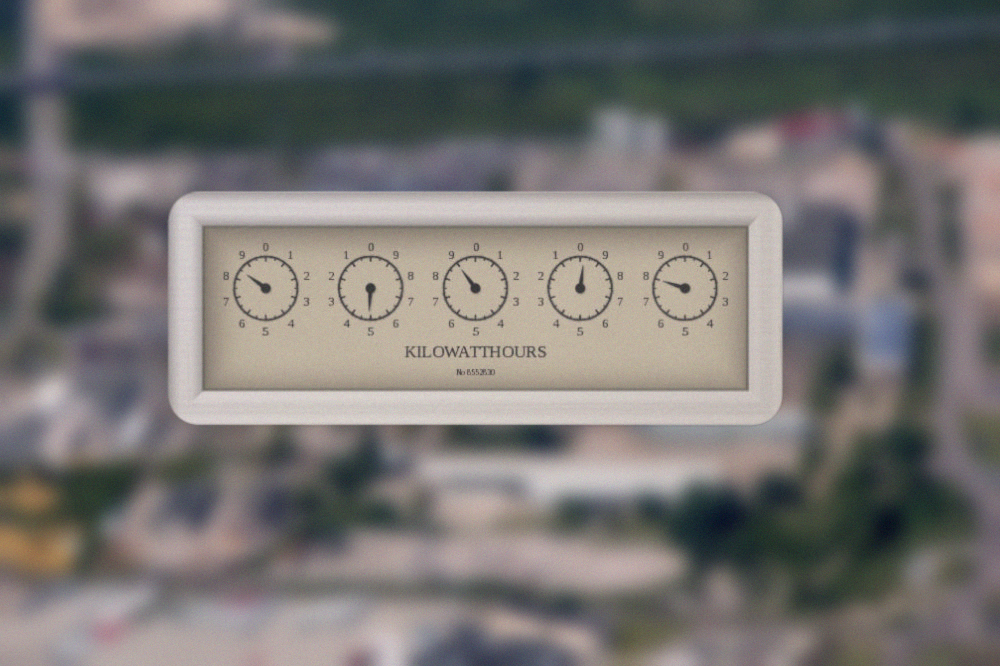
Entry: 84898 kWh
